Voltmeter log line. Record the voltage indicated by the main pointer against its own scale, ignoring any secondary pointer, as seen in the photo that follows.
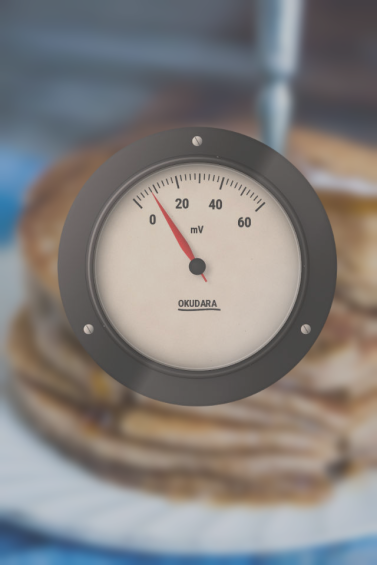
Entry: 8 mV
